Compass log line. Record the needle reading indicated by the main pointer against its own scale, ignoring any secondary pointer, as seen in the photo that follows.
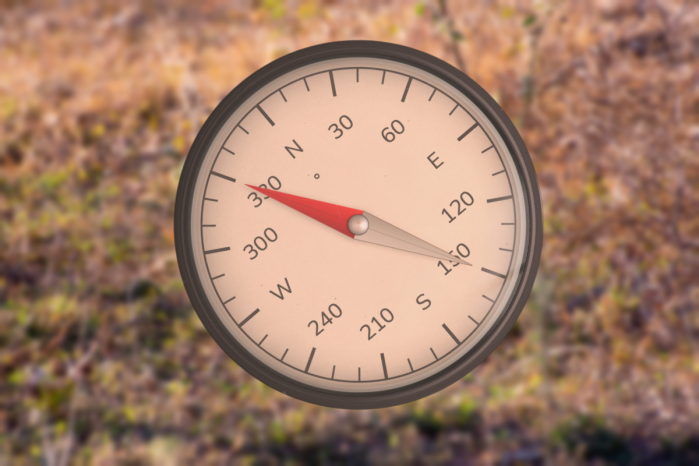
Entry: 330 °
